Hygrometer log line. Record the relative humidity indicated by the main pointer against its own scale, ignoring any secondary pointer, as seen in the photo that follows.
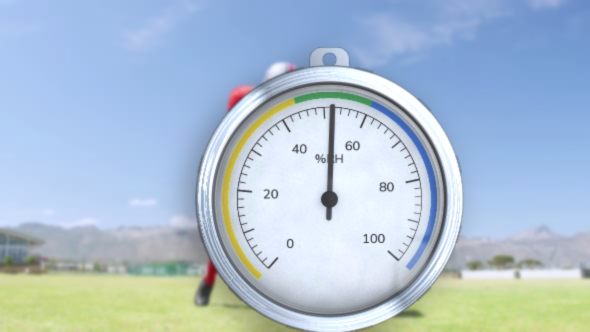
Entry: 52 %
